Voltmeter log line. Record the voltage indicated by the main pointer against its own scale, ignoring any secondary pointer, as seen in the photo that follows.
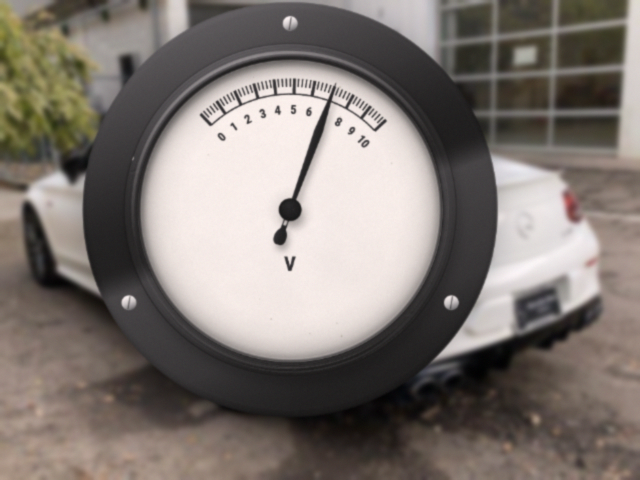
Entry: 7 V
